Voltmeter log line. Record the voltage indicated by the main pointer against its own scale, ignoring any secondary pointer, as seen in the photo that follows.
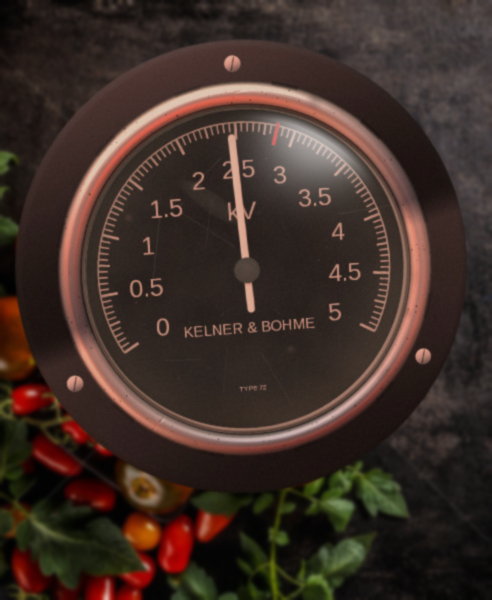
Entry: 2.45 kV
